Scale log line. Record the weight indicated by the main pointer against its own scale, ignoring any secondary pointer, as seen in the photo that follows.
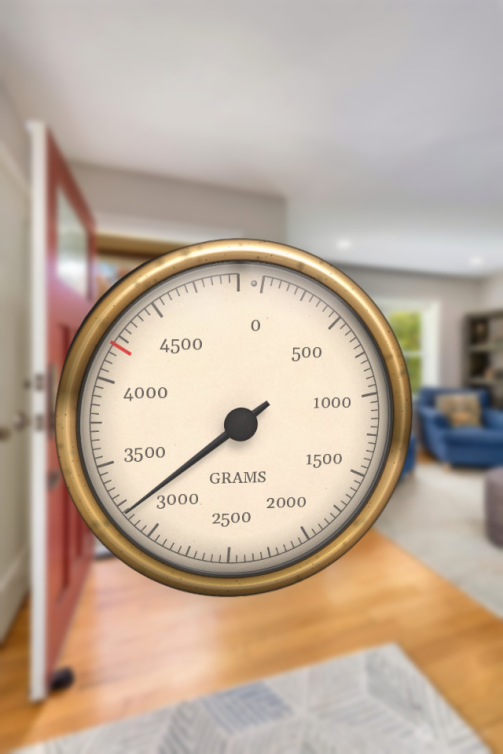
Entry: 3200 g
